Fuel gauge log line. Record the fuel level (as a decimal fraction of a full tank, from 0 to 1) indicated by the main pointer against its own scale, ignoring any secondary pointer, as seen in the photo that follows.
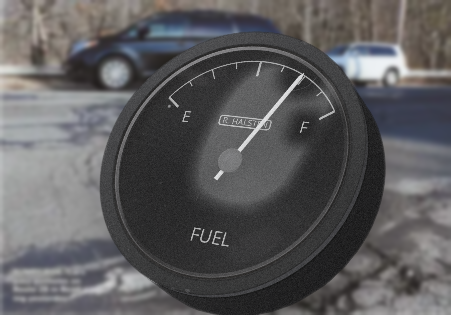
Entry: 0.75
